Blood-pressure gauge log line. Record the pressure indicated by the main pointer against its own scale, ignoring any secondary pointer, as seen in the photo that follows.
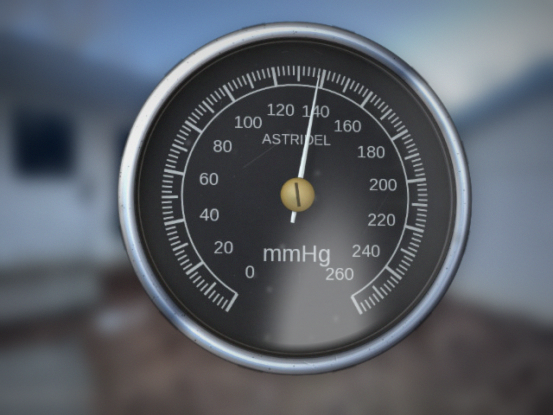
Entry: 138 mmHg
